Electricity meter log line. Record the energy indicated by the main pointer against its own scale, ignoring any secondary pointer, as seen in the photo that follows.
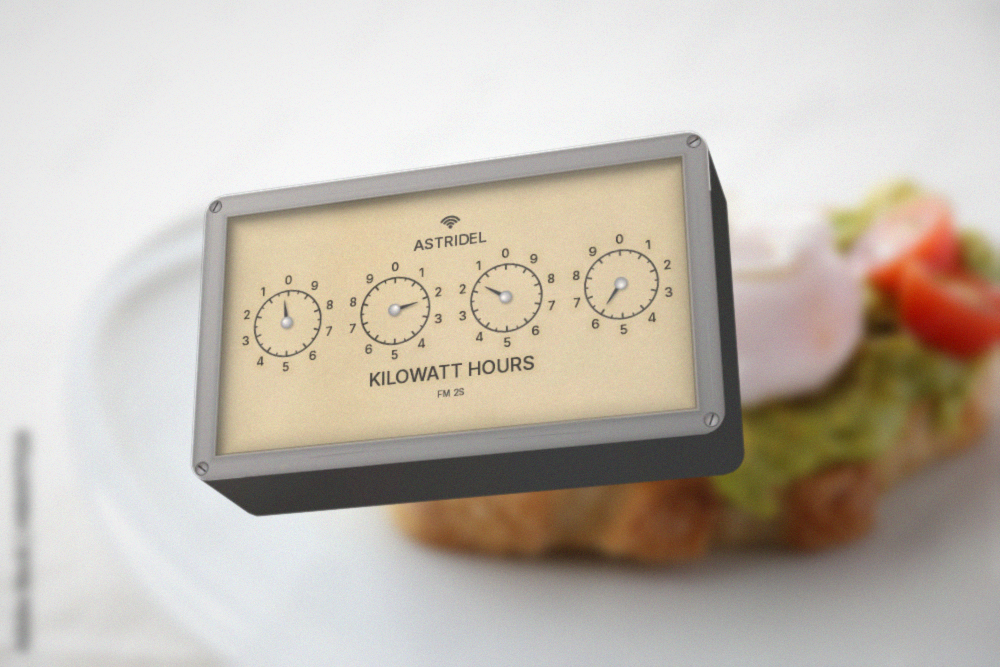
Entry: 216 kWh
